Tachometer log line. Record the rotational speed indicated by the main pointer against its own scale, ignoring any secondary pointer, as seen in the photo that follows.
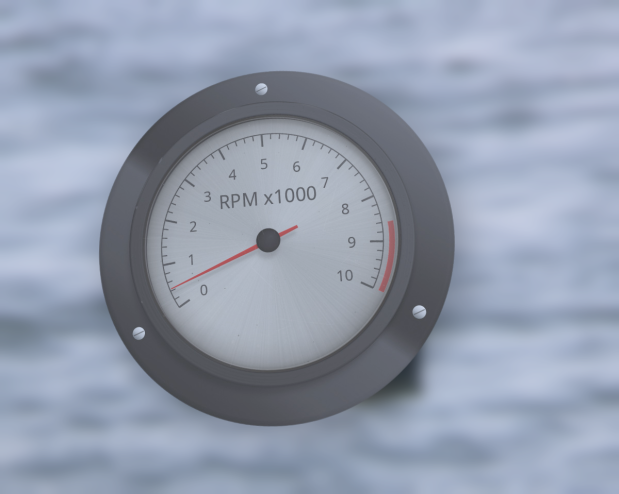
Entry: 400 rpm
